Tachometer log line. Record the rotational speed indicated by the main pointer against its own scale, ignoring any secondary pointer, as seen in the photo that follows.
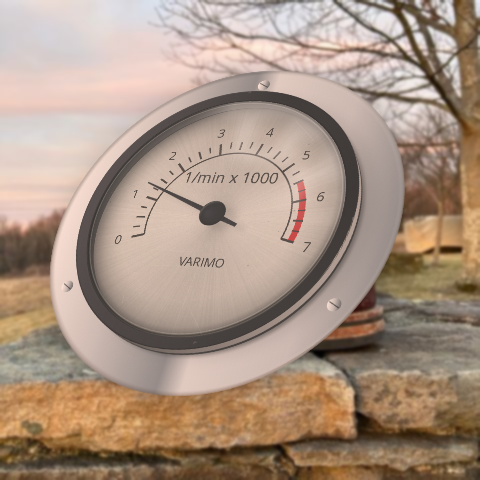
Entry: 1250 rpm
